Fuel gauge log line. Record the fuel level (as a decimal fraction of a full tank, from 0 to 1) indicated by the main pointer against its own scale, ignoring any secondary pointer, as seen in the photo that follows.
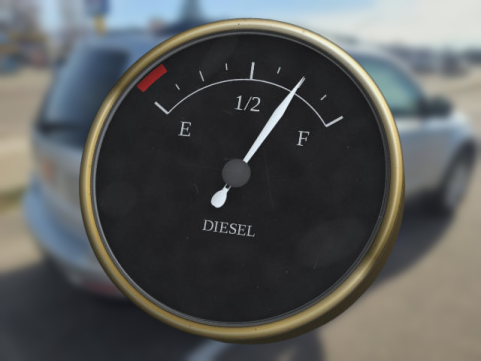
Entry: 0.75
